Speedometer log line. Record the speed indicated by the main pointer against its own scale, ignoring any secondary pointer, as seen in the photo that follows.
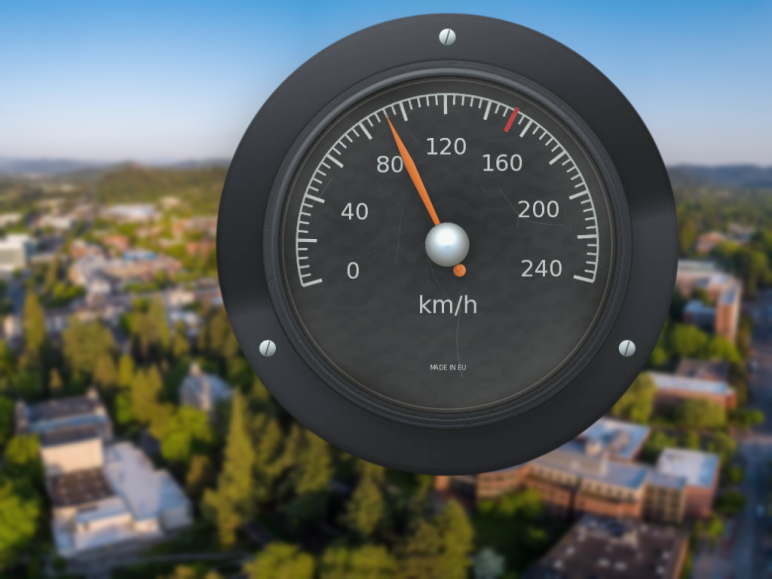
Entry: 92 km/h
